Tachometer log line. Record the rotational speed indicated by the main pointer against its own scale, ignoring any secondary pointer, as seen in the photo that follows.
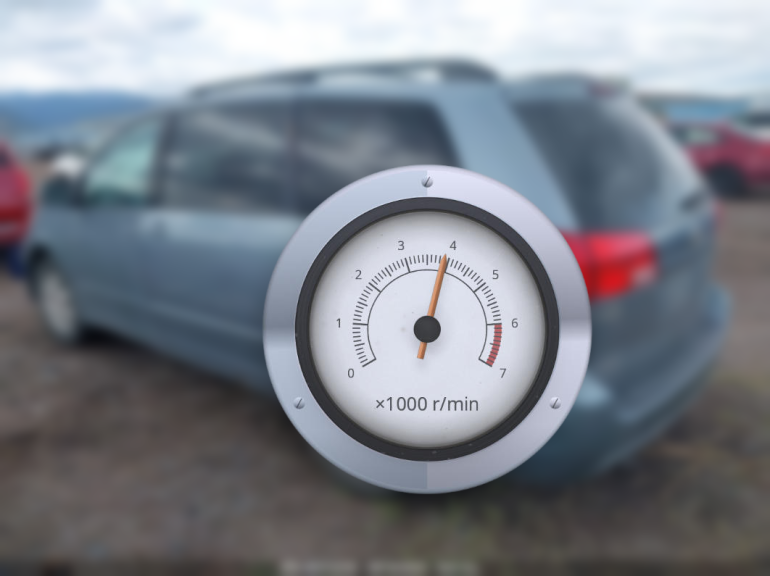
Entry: 3900 rpm
